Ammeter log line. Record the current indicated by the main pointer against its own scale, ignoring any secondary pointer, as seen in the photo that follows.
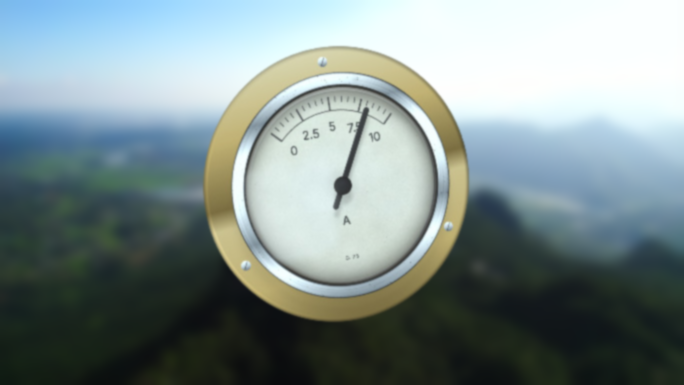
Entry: 8 A
